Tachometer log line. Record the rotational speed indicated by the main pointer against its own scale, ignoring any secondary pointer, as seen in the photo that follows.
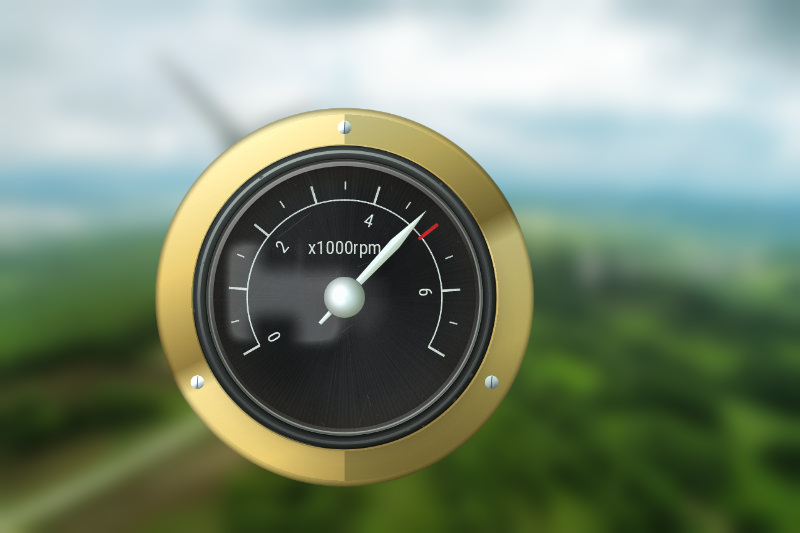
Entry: 4750 rpm
